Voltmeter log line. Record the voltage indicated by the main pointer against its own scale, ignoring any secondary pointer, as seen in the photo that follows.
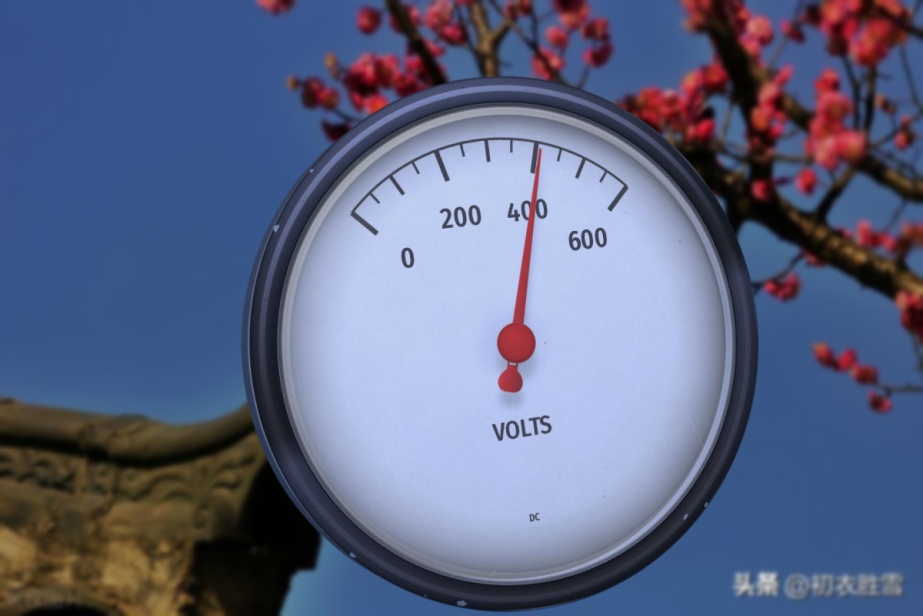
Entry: 400 V
